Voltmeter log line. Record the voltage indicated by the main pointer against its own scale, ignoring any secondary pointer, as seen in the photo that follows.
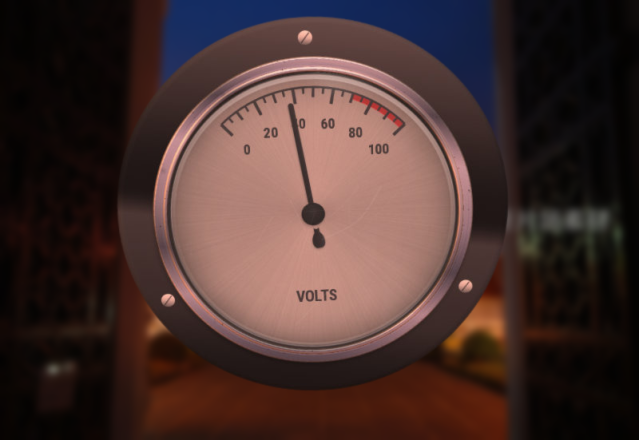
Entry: 37.5 V
